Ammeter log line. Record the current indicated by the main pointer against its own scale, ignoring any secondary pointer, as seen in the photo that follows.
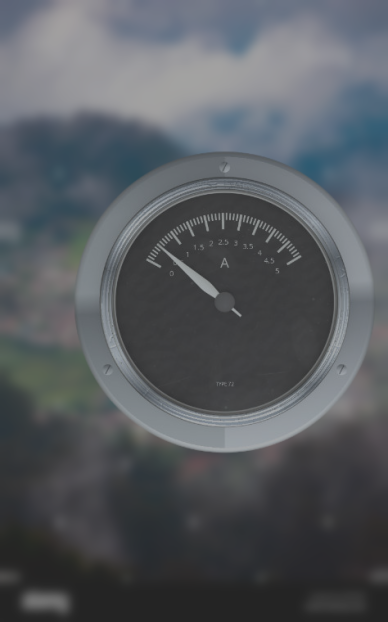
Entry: 0.5 A
